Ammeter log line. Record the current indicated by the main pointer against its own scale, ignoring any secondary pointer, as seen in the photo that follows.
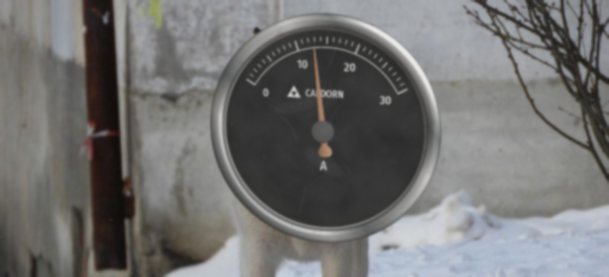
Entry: 13 A
